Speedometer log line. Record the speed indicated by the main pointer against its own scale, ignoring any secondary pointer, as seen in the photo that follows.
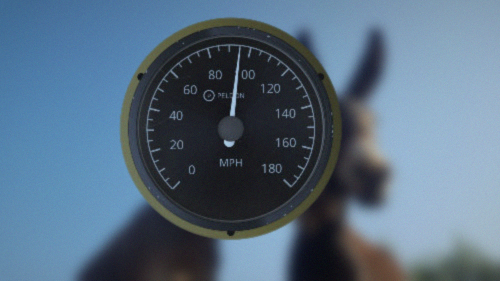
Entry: 95 mph
